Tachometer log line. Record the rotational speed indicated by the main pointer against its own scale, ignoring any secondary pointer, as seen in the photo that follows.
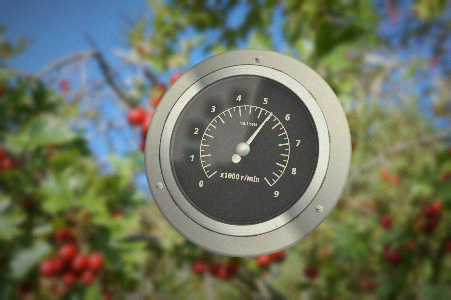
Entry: 5500 rpm
